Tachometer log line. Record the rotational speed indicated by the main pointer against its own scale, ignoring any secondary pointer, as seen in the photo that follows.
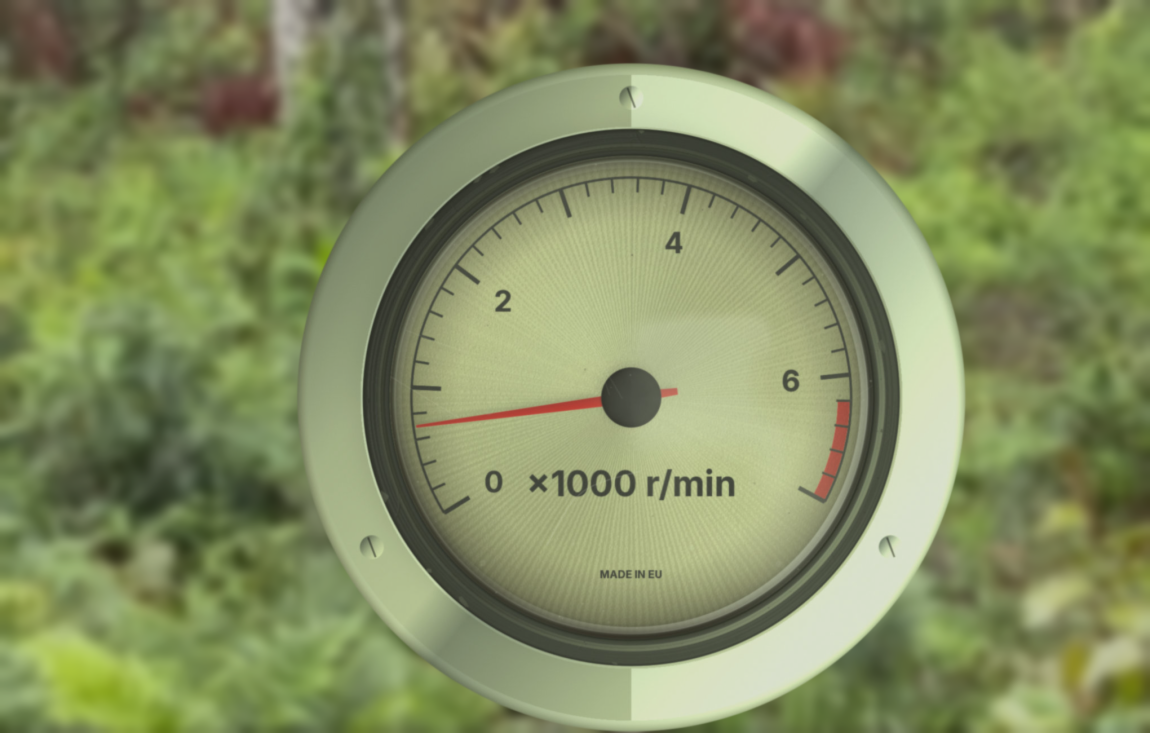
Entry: 700 rpm
